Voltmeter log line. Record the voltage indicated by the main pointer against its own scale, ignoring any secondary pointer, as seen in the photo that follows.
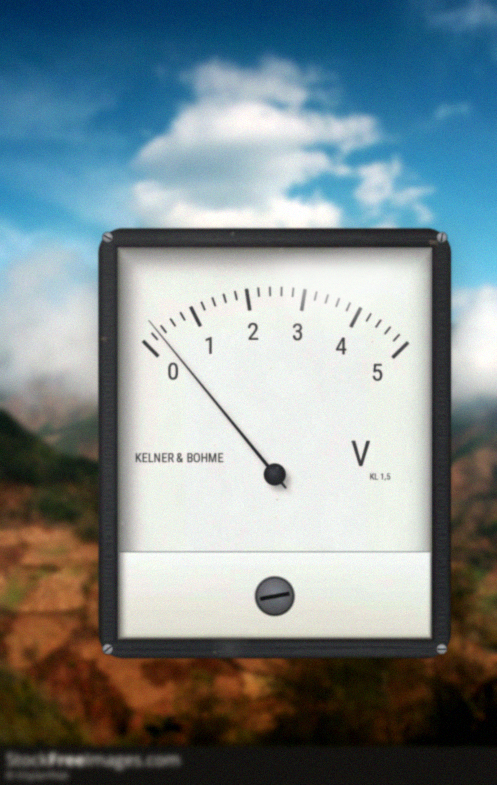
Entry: 0.3 V
